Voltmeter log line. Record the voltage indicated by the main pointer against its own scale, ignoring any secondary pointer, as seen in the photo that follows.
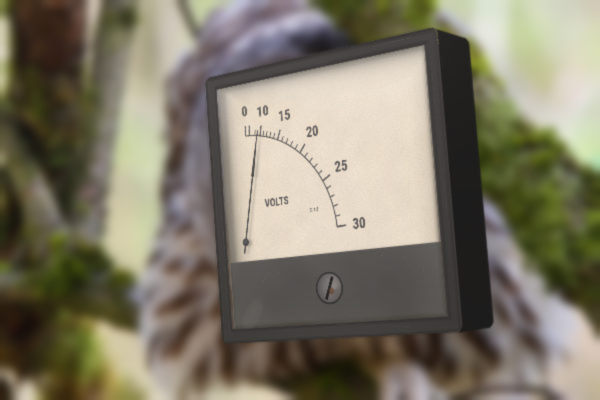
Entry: 10 V
